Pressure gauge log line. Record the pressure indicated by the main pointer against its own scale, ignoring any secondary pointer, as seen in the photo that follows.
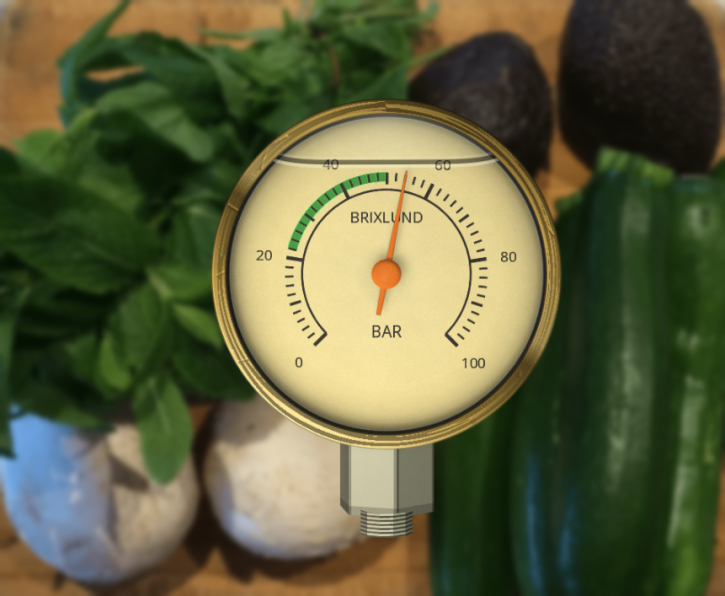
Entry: 54 bar
